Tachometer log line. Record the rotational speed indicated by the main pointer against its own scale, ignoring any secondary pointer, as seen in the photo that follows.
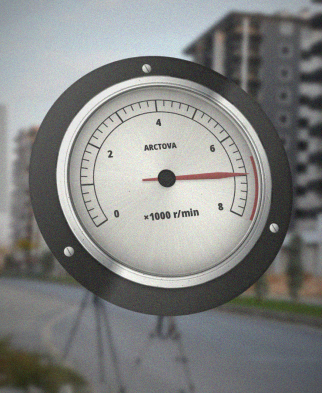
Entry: 7000 rpm
